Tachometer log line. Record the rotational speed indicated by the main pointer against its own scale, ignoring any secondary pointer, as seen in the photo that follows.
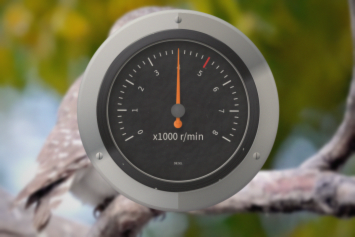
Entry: 4000 rpm
